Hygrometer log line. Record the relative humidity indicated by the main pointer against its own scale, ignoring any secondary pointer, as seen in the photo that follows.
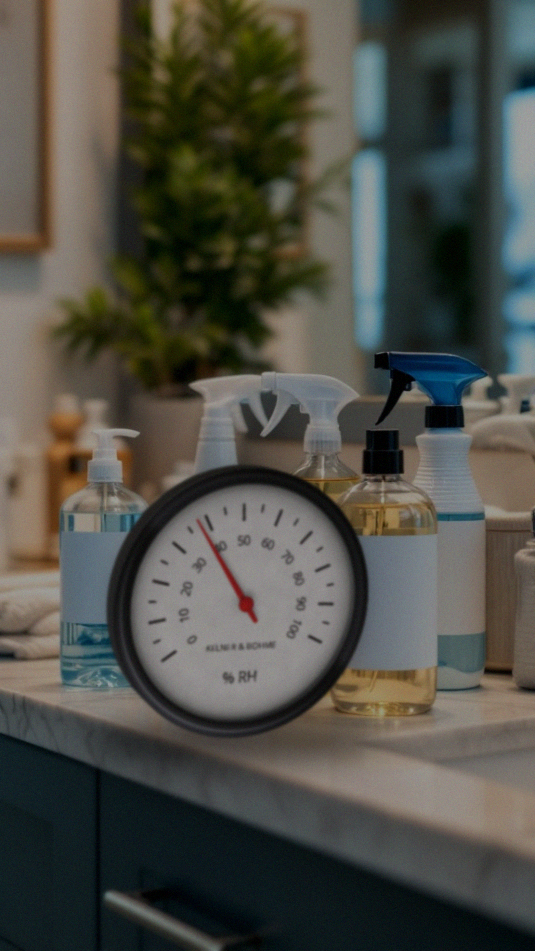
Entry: 37.5 %
